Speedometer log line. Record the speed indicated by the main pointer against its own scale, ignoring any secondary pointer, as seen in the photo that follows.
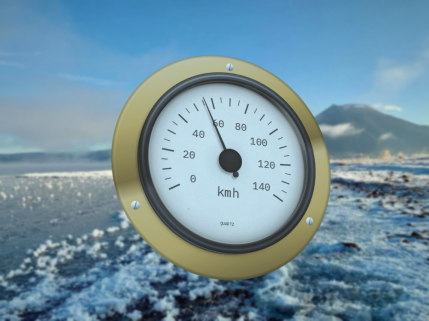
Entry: 55 km/h
